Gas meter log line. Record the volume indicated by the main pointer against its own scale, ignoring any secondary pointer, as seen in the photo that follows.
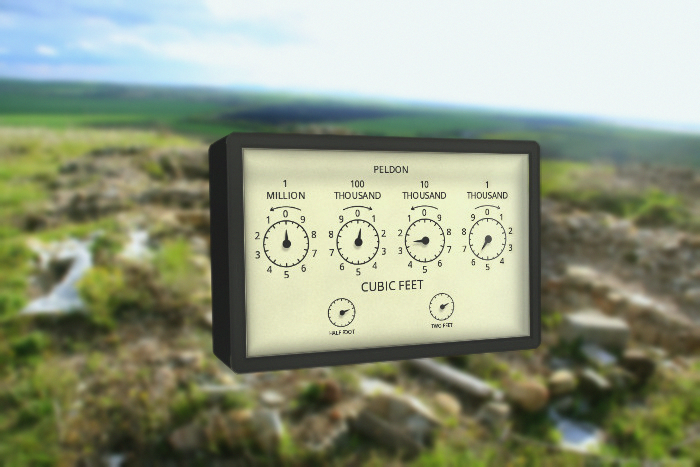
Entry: 2600 ft³
